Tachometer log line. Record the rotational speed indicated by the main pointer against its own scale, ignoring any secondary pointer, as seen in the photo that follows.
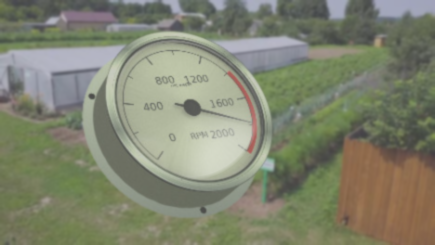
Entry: 1800 rpm
